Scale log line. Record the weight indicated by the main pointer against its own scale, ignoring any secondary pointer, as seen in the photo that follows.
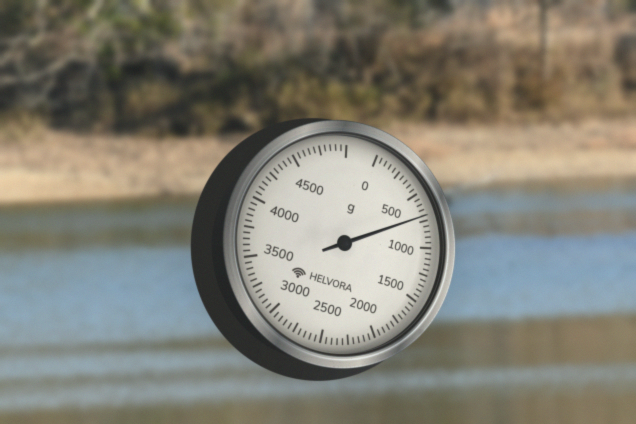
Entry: 700 g
